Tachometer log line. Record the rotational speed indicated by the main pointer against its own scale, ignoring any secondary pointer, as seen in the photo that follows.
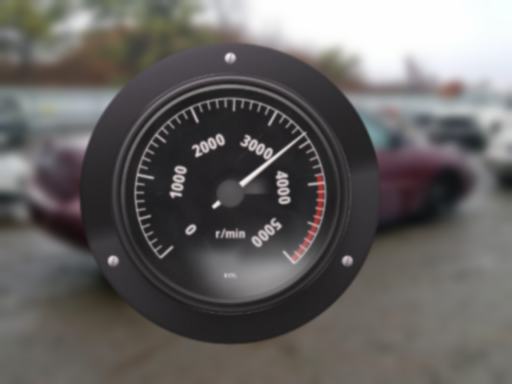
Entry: 3400 rpm
